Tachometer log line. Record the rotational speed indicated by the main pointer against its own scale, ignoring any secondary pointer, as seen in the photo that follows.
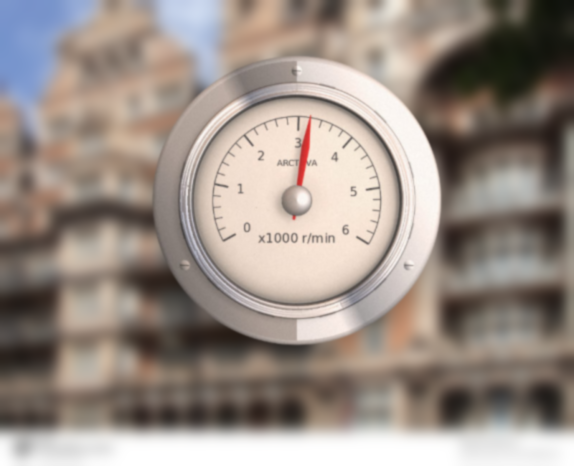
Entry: 3200 rpm
